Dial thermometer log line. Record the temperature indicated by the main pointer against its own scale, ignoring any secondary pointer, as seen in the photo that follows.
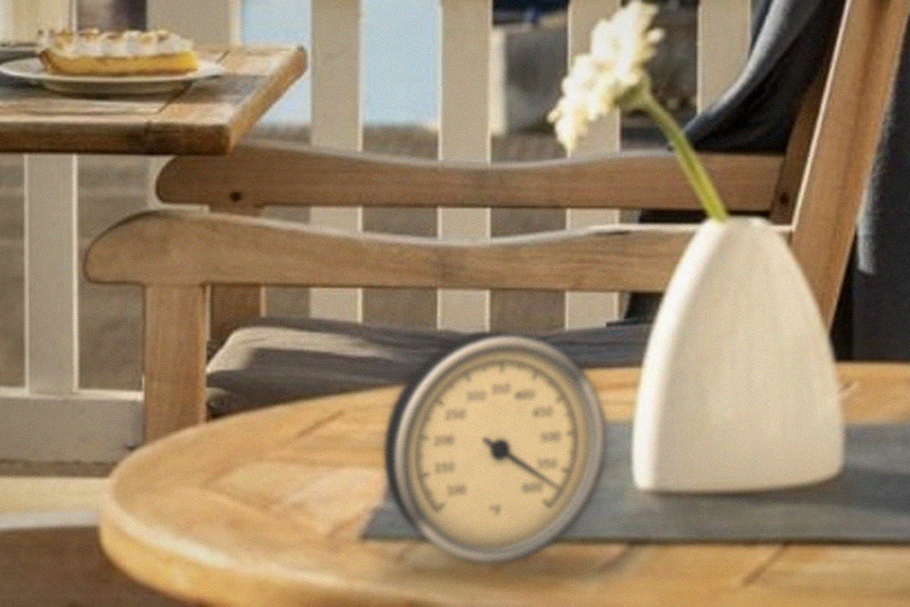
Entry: 575 °F
